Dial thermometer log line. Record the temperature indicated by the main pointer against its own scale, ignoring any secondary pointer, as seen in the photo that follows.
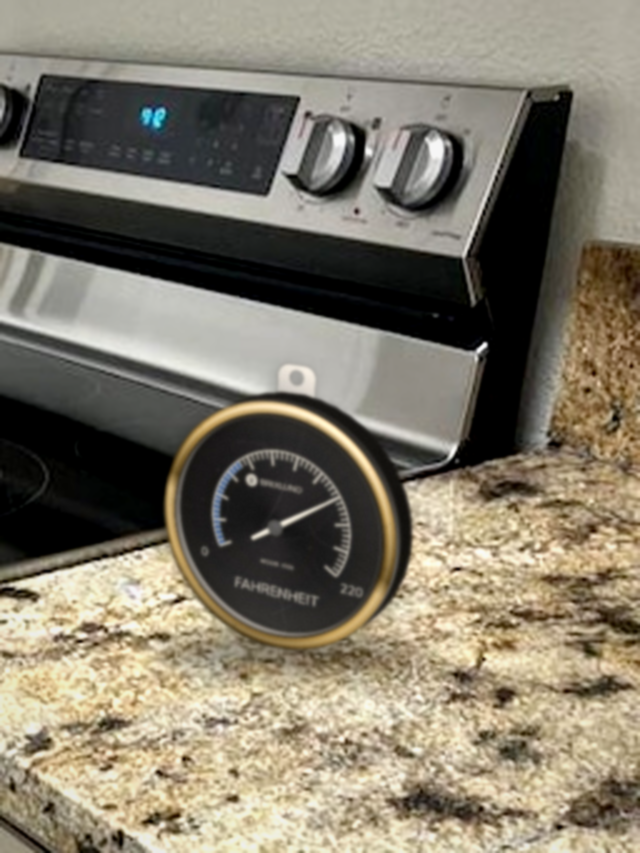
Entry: 160 °F
